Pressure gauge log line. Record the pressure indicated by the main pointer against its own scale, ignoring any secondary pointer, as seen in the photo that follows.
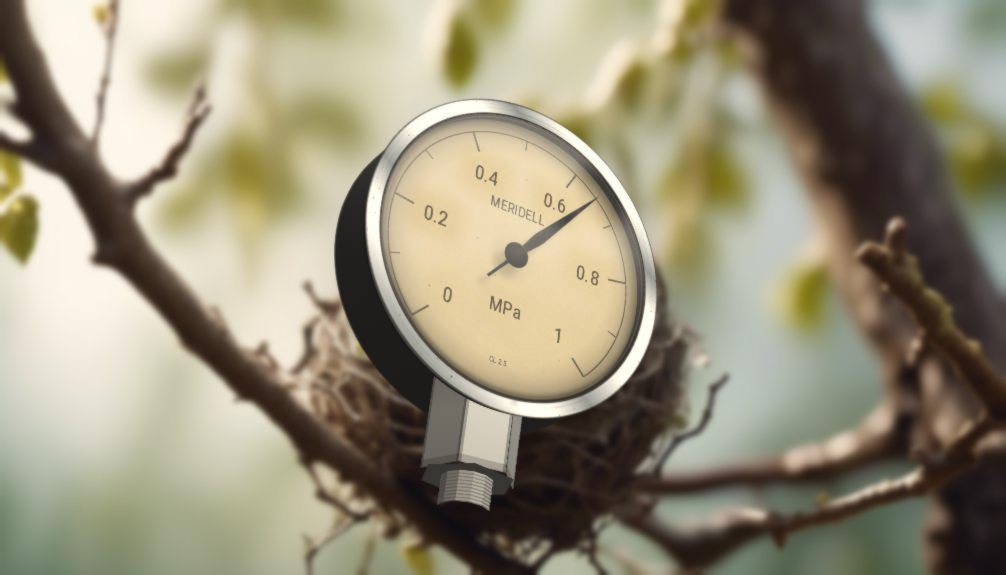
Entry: 0.65 MPa
